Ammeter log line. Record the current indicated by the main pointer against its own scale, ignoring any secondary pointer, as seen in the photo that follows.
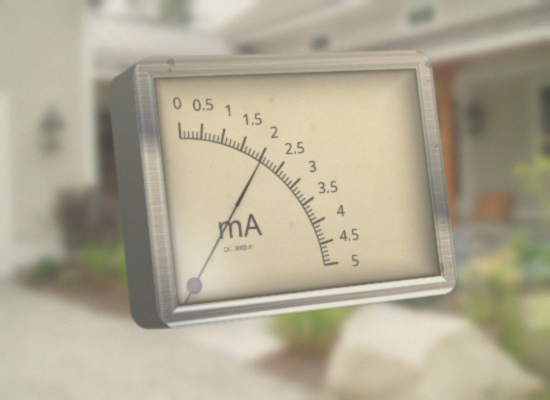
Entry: 2 mA
